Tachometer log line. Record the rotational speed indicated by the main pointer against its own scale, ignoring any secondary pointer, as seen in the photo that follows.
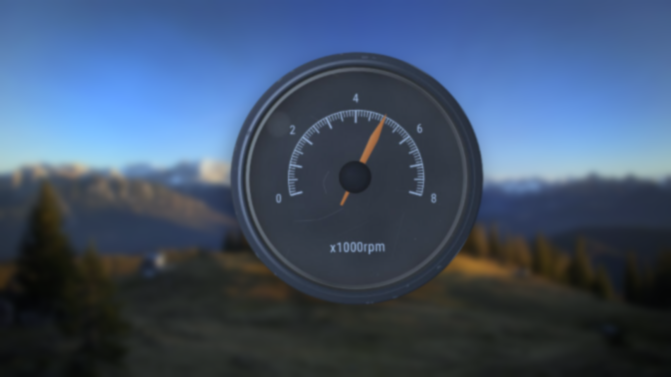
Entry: 5000 rpm
